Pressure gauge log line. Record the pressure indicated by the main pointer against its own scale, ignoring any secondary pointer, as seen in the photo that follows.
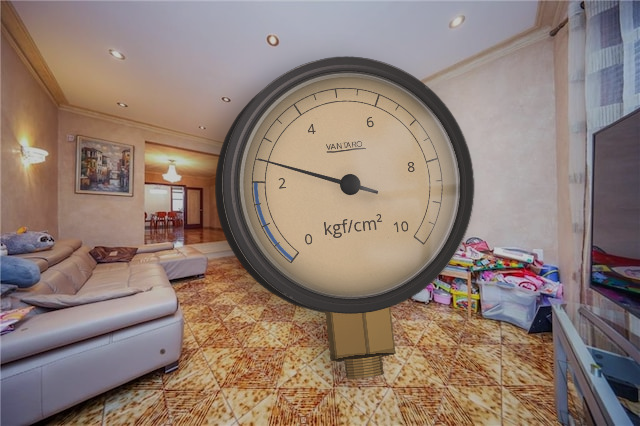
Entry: 2.5 kg/cm²
